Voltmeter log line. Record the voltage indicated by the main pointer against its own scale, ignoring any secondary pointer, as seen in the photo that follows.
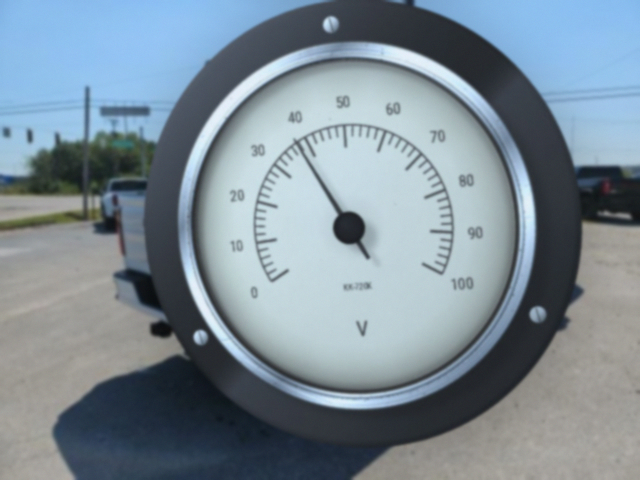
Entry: 38 V
